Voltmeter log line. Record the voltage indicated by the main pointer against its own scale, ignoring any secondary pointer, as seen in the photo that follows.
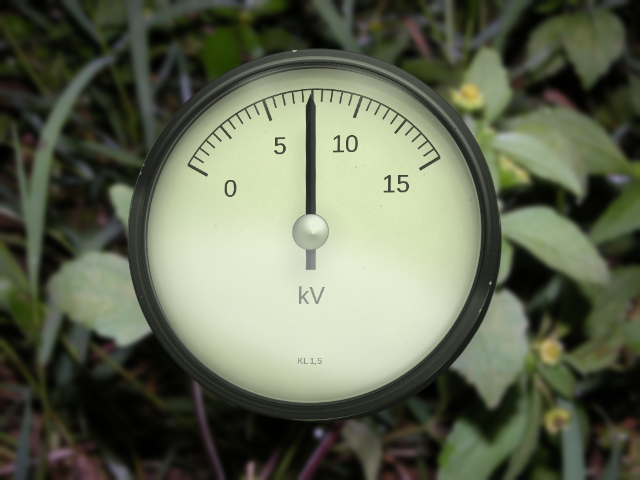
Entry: 7.5 kV
